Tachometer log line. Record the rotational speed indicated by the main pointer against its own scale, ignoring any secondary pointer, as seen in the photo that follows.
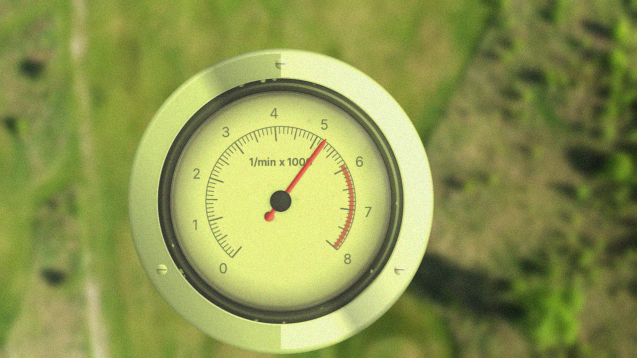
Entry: 5200 rpm
